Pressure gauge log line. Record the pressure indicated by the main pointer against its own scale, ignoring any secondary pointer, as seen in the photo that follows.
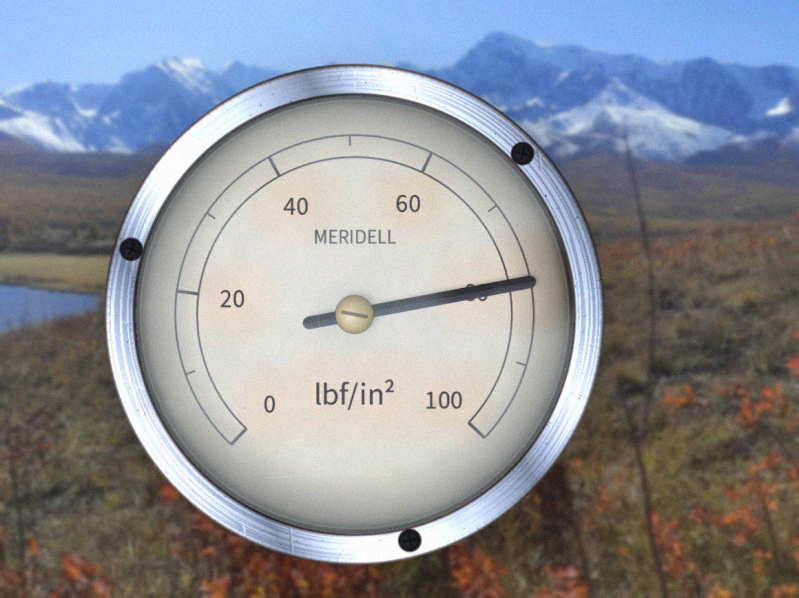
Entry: 80 psi
